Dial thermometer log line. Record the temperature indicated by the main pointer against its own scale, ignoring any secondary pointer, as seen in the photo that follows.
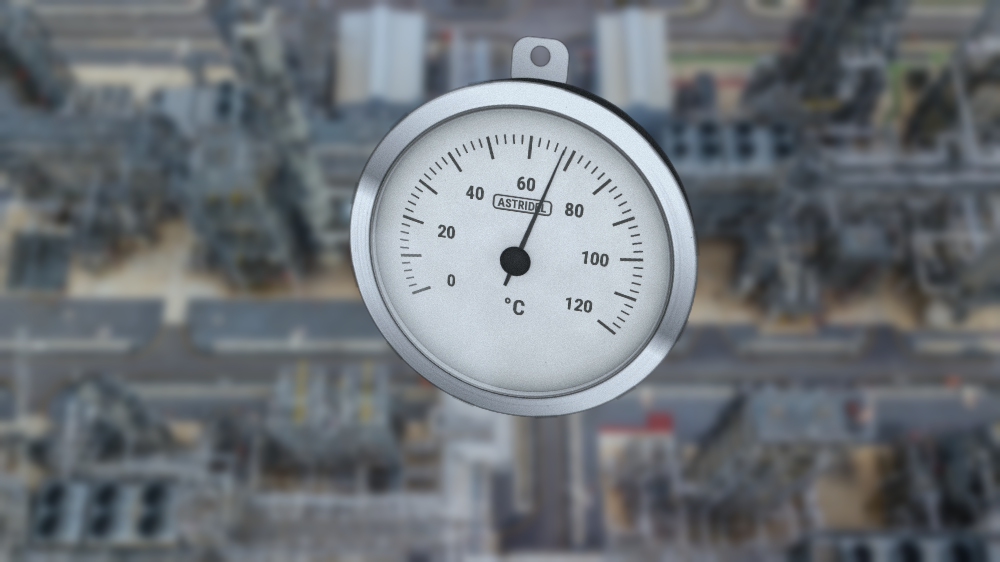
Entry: 68 °C
